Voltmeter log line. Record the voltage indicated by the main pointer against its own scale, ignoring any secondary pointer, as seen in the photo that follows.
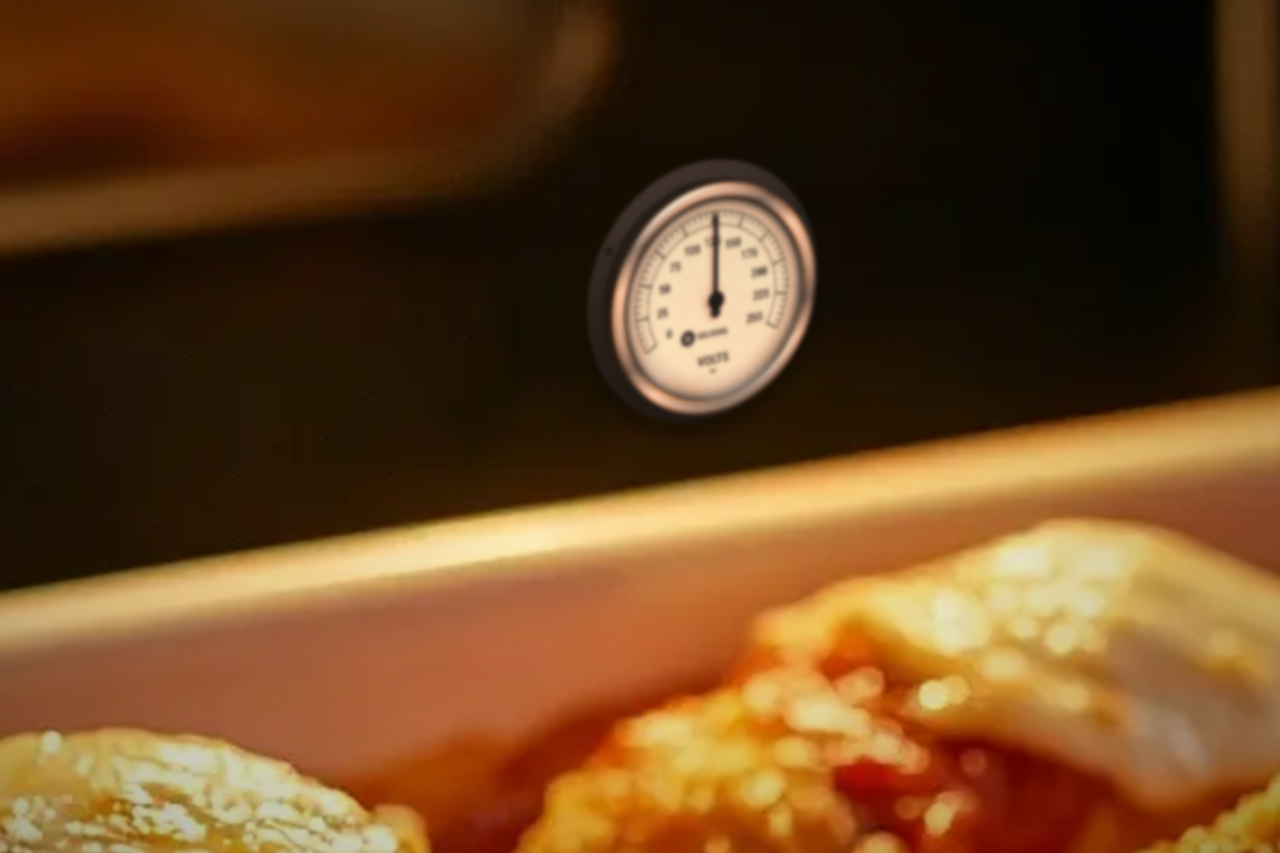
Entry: 125 V
